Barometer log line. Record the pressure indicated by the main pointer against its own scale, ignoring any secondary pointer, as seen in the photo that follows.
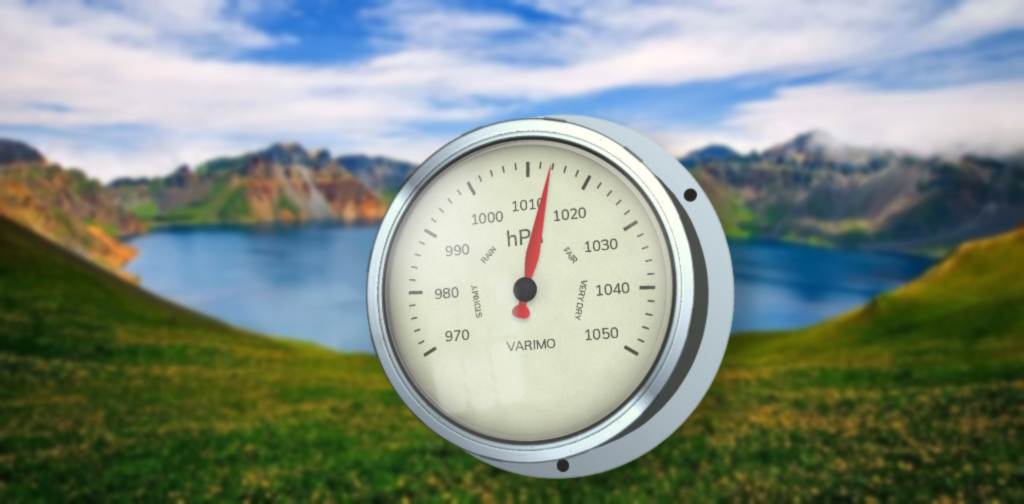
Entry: 1014 hPa
